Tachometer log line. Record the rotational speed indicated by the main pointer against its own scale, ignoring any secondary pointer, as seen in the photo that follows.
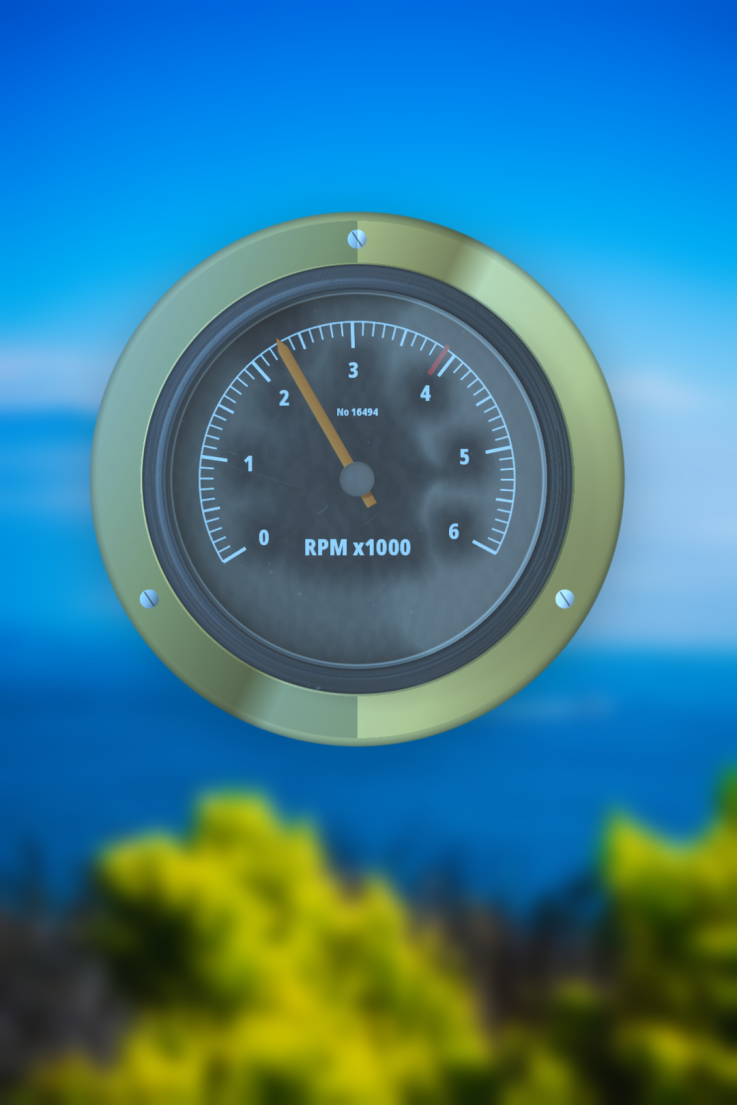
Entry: 2300 rpm
